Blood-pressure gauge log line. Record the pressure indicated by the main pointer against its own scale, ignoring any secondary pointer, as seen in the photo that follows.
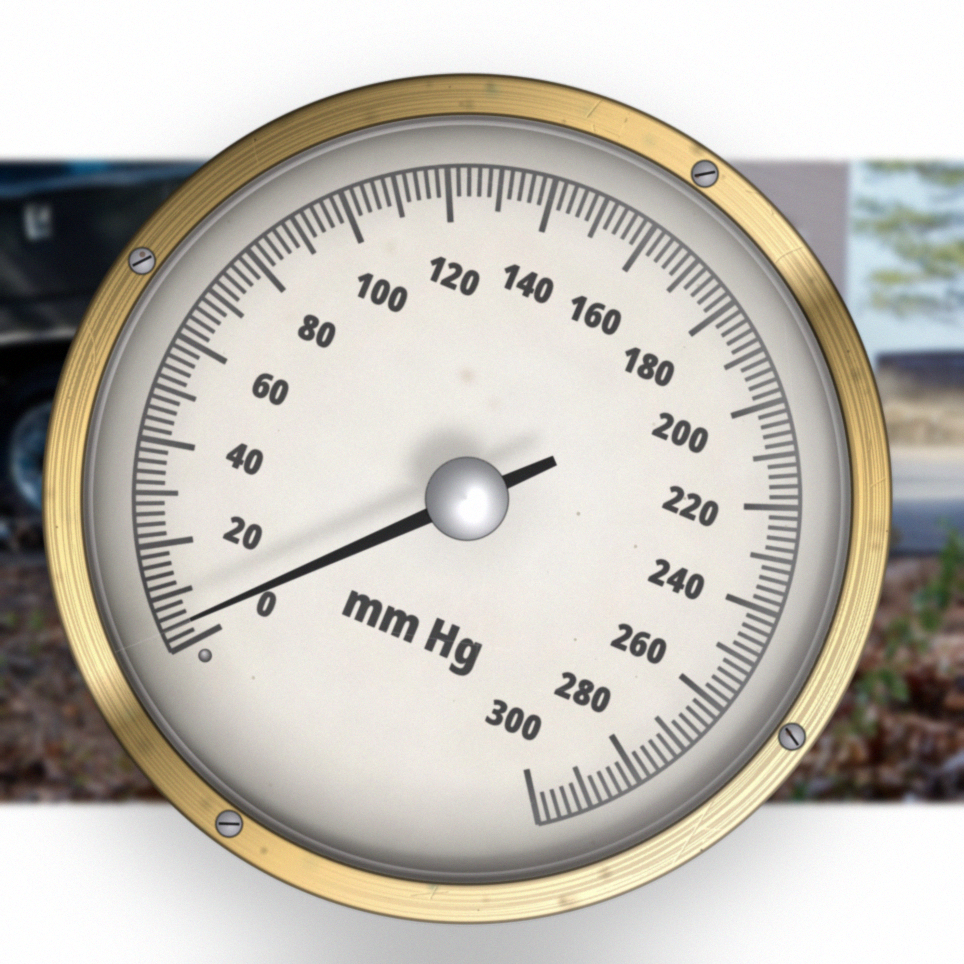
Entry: 4 mmHg
